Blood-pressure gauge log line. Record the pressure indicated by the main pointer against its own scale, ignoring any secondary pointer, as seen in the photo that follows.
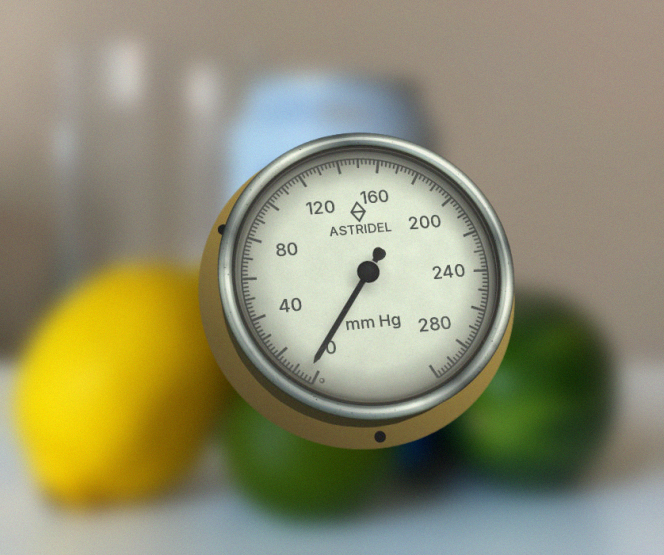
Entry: 4 mmHg
